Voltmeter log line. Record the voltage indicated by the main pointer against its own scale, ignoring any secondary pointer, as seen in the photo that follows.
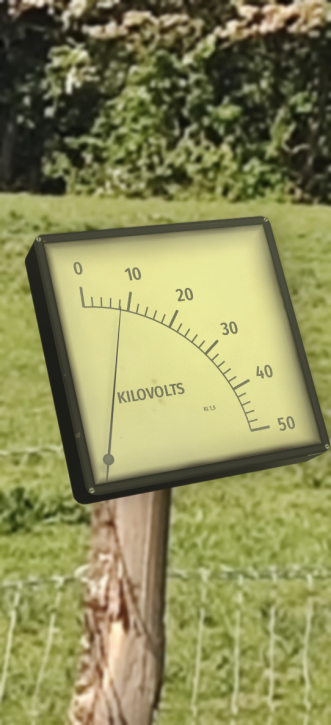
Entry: 8 kV
